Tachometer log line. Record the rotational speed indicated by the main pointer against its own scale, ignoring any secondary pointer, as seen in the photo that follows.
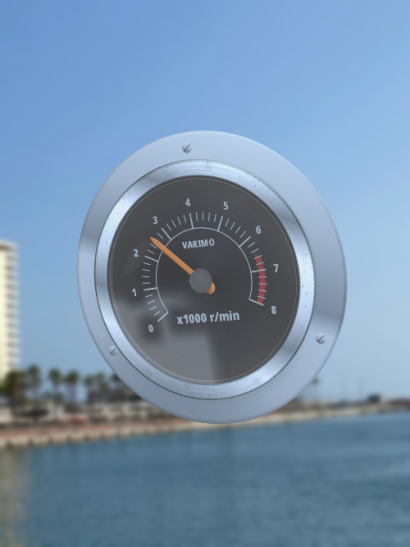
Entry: 2600 rpm
